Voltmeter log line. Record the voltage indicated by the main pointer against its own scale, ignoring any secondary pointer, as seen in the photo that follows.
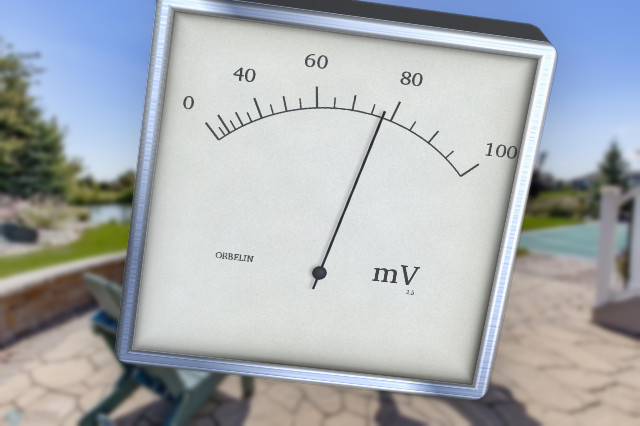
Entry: 77.5 mV
